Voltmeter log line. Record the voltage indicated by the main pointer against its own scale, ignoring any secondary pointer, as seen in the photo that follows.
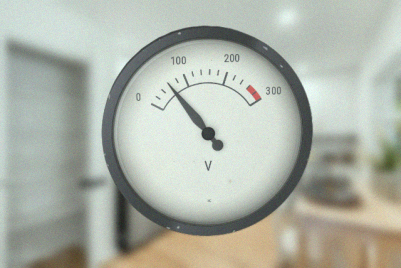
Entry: 60 V
